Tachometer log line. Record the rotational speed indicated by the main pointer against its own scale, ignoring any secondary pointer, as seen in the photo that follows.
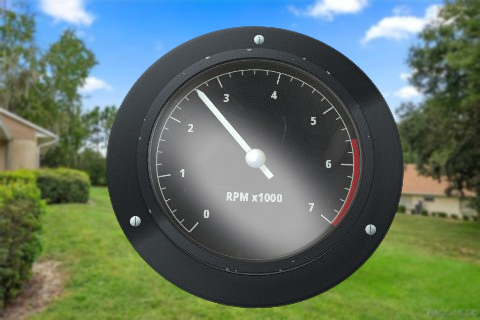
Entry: 2600 rpm
